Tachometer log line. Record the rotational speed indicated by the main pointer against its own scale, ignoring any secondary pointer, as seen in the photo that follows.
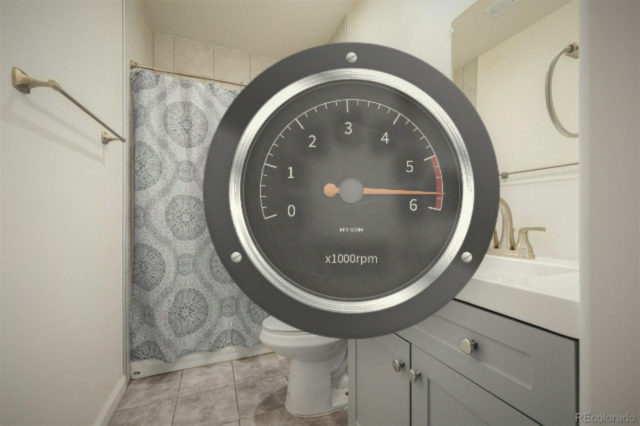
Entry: 5700 rpm
